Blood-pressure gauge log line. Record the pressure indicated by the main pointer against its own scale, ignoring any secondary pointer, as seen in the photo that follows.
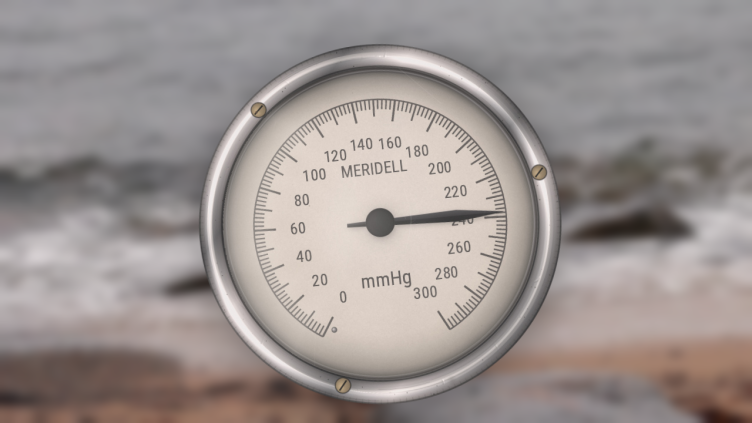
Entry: 238 mmHg
